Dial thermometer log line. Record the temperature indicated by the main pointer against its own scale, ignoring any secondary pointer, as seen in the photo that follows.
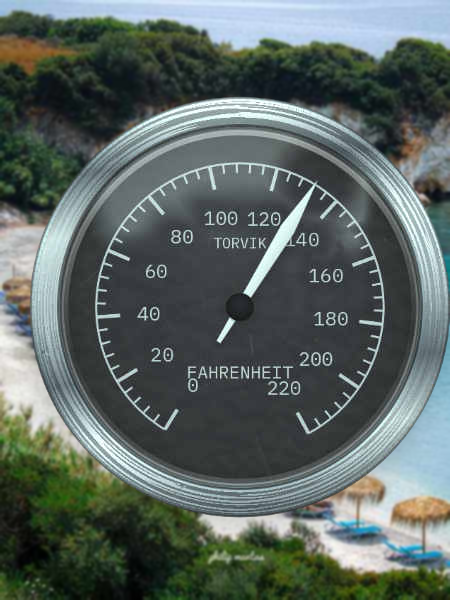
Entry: 132 °F
